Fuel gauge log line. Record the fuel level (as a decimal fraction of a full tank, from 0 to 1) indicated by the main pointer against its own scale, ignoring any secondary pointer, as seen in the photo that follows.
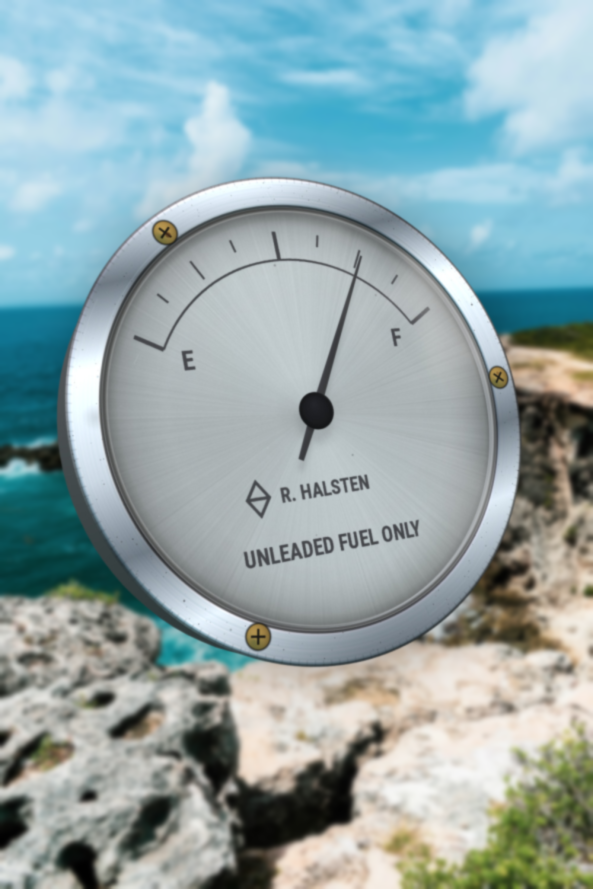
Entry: 0.75
